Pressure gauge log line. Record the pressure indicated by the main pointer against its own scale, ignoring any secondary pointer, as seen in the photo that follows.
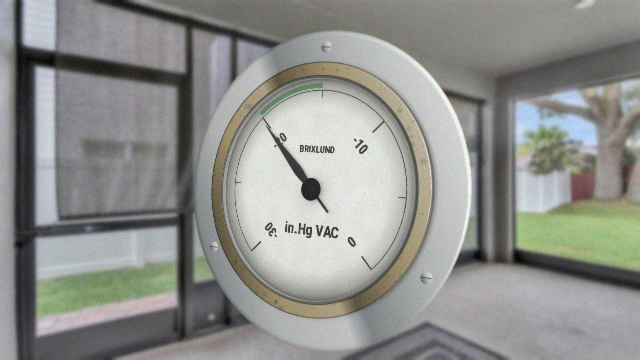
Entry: -20 inHg
